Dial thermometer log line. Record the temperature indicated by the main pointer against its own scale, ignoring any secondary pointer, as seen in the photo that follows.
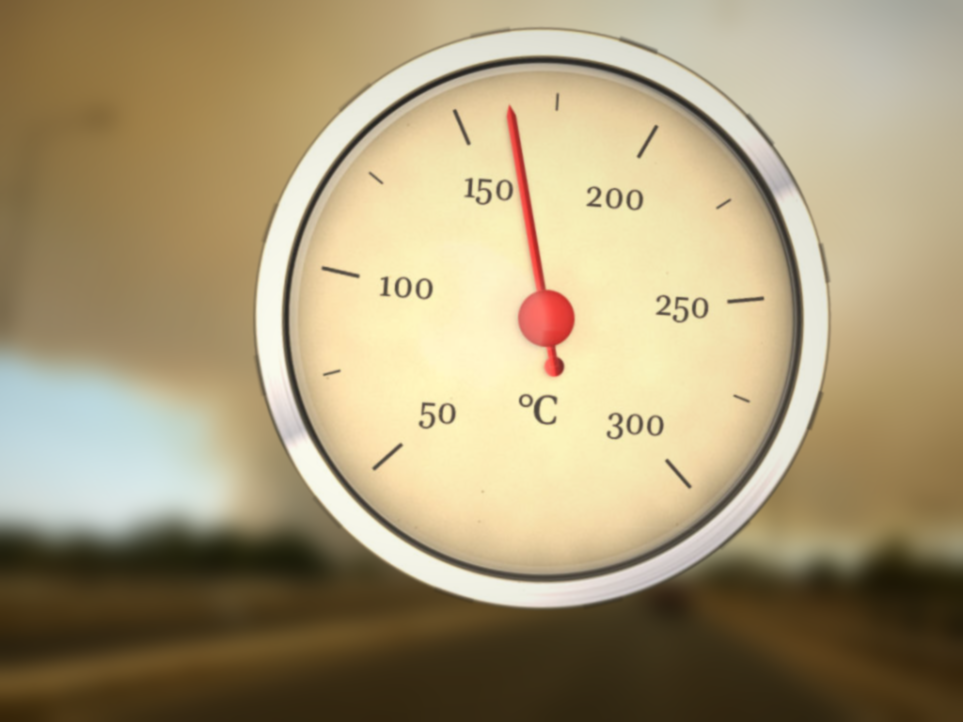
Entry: 162.5 °C
